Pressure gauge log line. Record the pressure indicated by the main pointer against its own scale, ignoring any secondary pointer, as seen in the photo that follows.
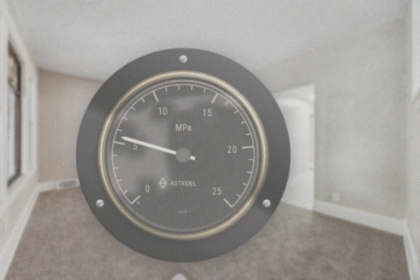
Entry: 5.5 MPa
